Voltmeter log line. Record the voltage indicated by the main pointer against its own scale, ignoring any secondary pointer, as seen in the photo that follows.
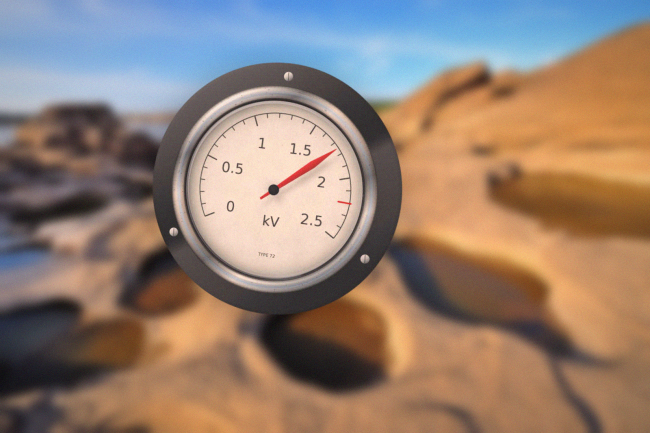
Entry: 1.75 kV
